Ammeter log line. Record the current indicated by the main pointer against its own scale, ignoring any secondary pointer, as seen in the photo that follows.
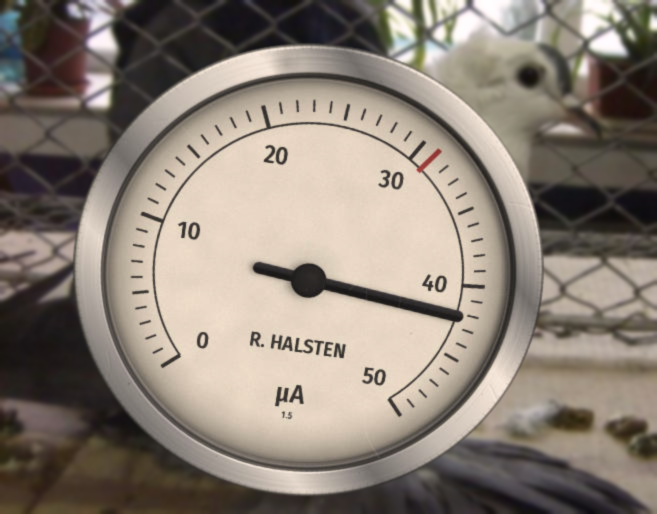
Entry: 42 µA
